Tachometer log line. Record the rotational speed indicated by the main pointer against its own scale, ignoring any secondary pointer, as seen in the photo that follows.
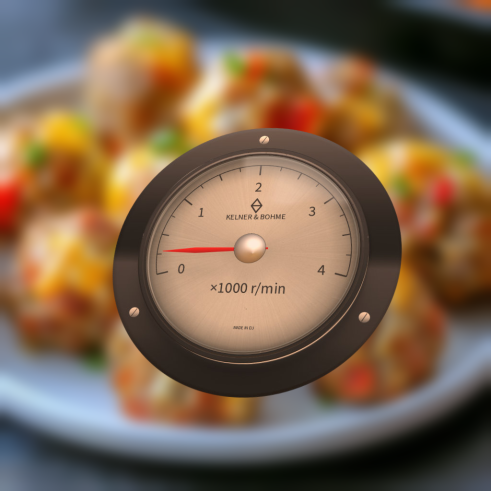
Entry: 250 rpm
